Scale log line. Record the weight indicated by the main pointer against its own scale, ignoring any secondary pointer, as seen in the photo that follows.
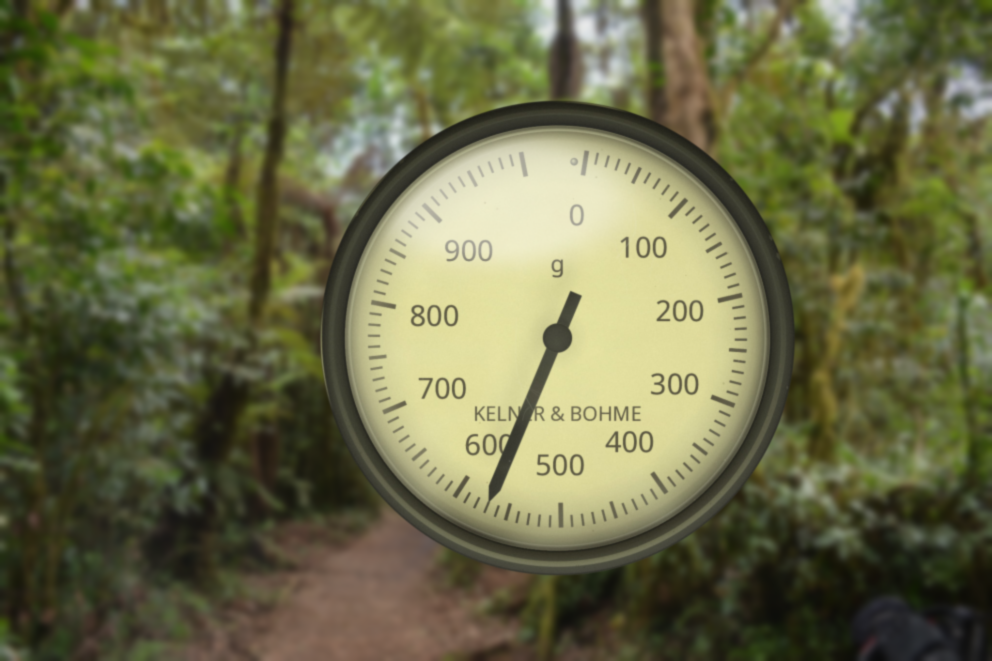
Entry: 570 g
